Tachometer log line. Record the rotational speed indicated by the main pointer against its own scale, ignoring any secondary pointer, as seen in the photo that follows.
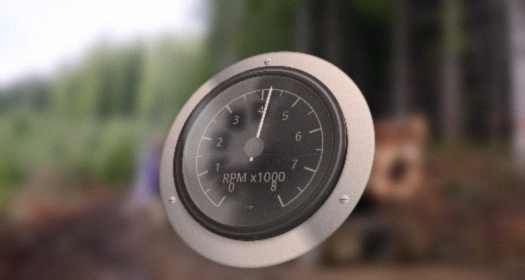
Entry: 4250 rpm
